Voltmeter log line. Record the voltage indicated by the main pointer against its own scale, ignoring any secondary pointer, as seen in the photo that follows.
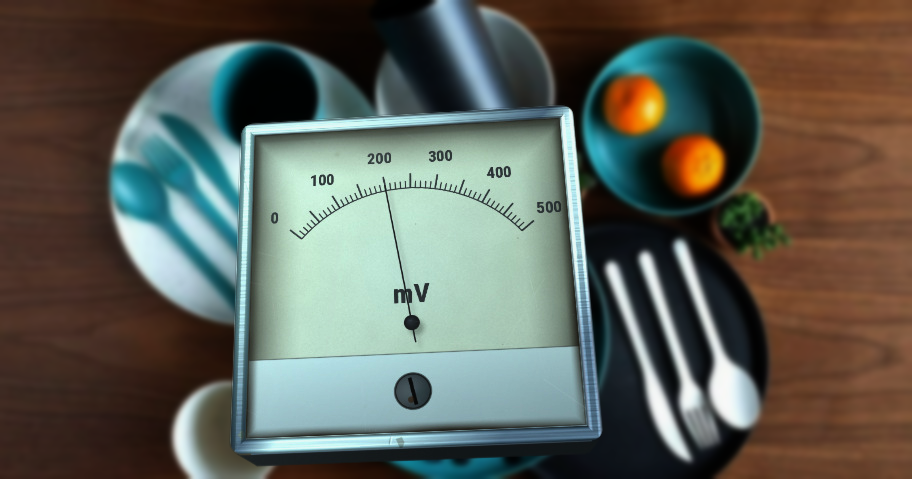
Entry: 200 mV
